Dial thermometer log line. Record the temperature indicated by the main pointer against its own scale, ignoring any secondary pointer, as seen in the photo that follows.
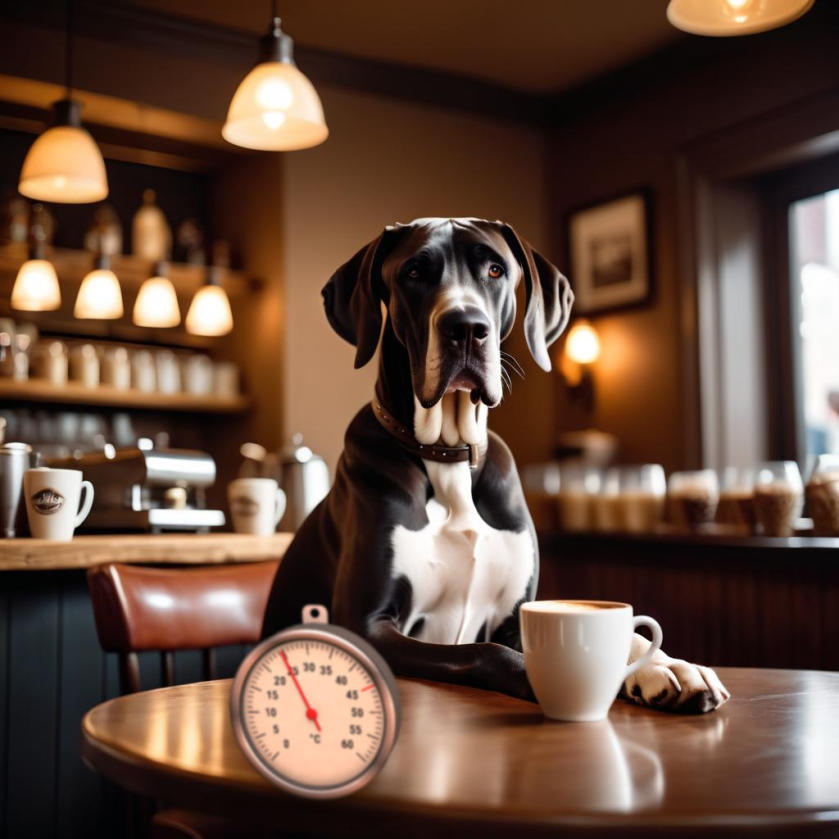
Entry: 25 °C
